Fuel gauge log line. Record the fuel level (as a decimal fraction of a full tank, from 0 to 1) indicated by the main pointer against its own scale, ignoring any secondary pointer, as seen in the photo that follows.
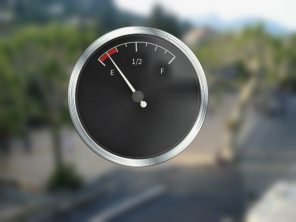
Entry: 0.125
